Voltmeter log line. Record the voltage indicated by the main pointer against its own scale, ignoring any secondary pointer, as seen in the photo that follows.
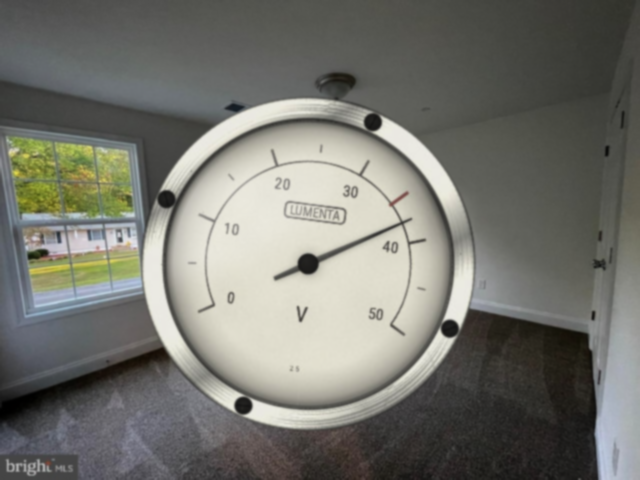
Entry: 37.5 V
